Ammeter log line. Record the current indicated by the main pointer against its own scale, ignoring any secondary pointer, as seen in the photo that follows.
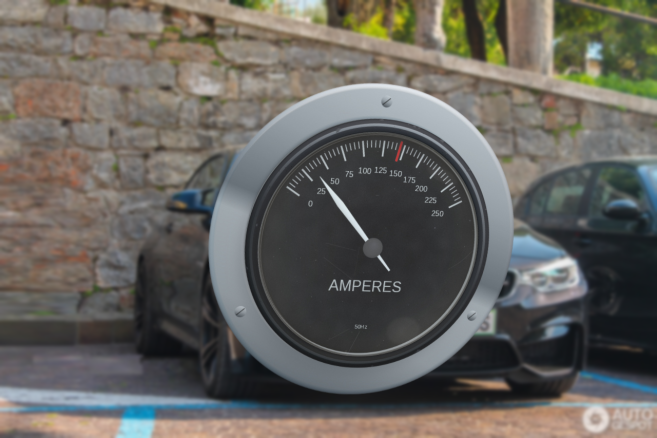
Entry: 35 A
